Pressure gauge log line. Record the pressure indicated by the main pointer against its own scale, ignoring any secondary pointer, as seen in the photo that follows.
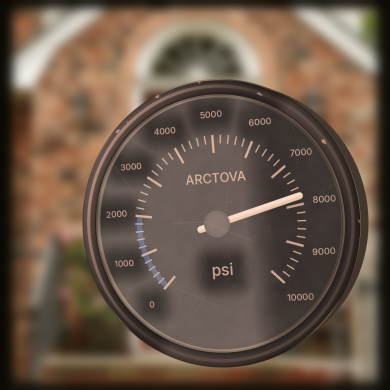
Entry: 7800 psi
